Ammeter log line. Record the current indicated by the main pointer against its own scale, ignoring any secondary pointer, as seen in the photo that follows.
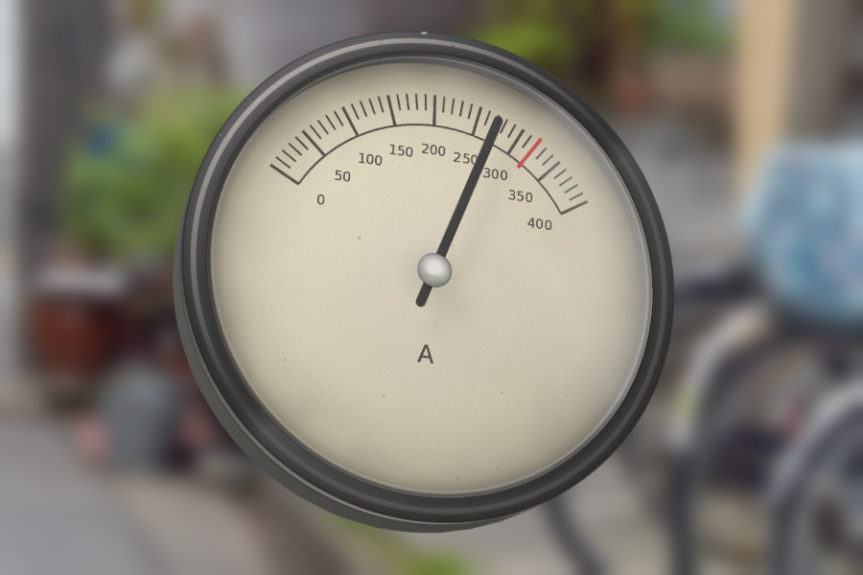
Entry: 270 A
